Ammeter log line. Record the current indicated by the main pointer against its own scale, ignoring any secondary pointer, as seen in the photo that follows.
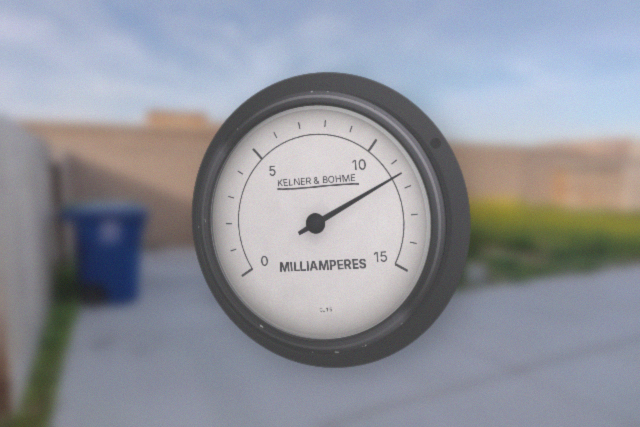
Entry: 11.5 mA
